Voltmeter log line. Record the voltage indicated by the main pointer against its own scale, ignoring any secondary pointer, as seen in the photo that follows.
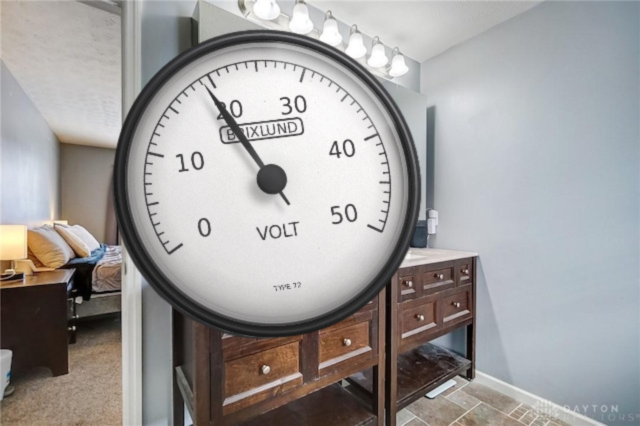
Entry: 19 V
